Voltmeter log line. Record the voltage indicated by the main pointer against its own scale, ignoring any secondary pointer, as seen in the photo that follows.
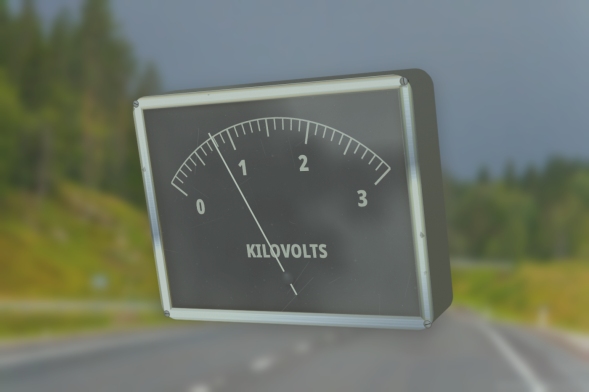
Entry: 0.8 kV
